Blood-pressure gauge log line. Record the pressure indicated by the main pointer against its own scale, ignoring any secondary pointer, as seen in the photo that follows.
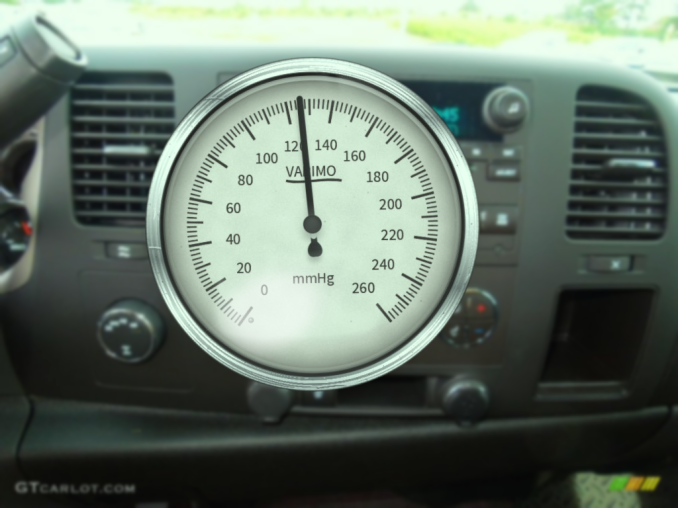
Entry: 126 mmHg
